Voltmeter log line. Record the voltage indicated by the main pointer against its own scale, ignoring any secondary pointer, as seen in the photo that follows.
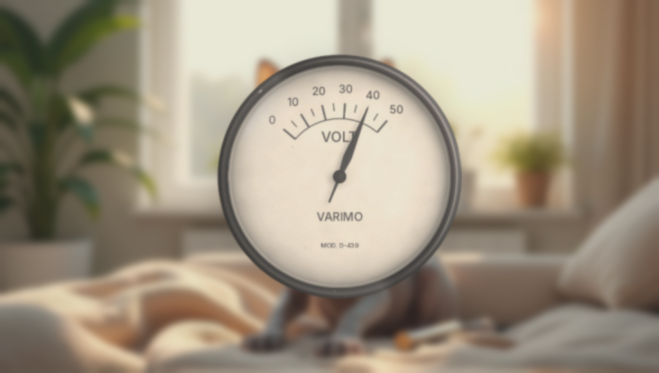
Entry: 40 V
